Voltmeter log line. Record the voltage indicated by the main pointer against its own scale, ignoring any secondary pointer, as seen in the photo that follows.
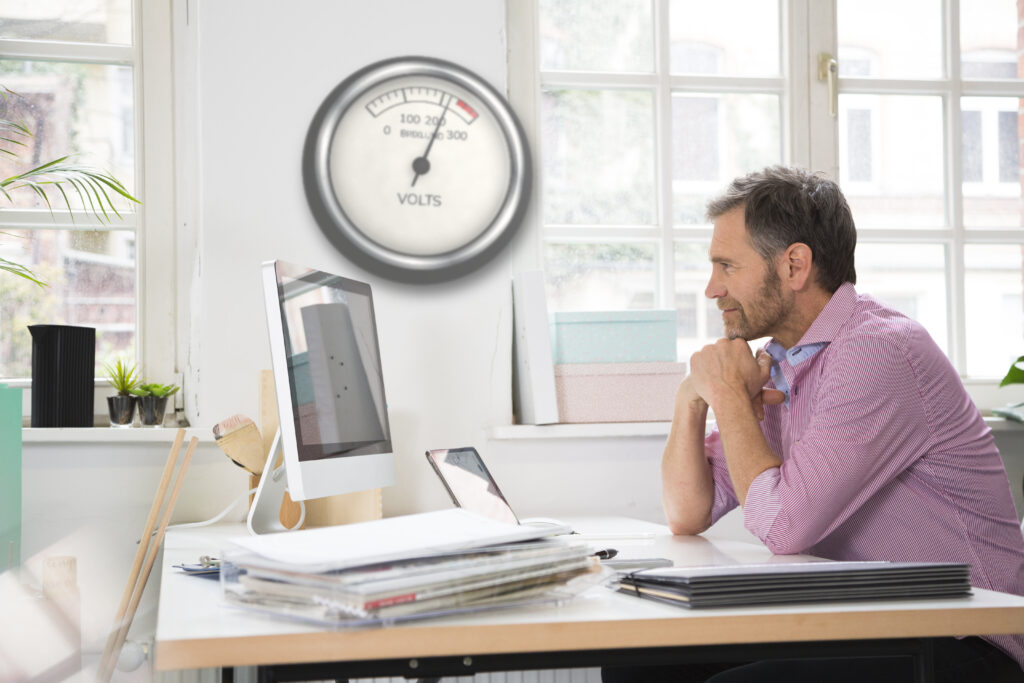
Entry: 220 V
